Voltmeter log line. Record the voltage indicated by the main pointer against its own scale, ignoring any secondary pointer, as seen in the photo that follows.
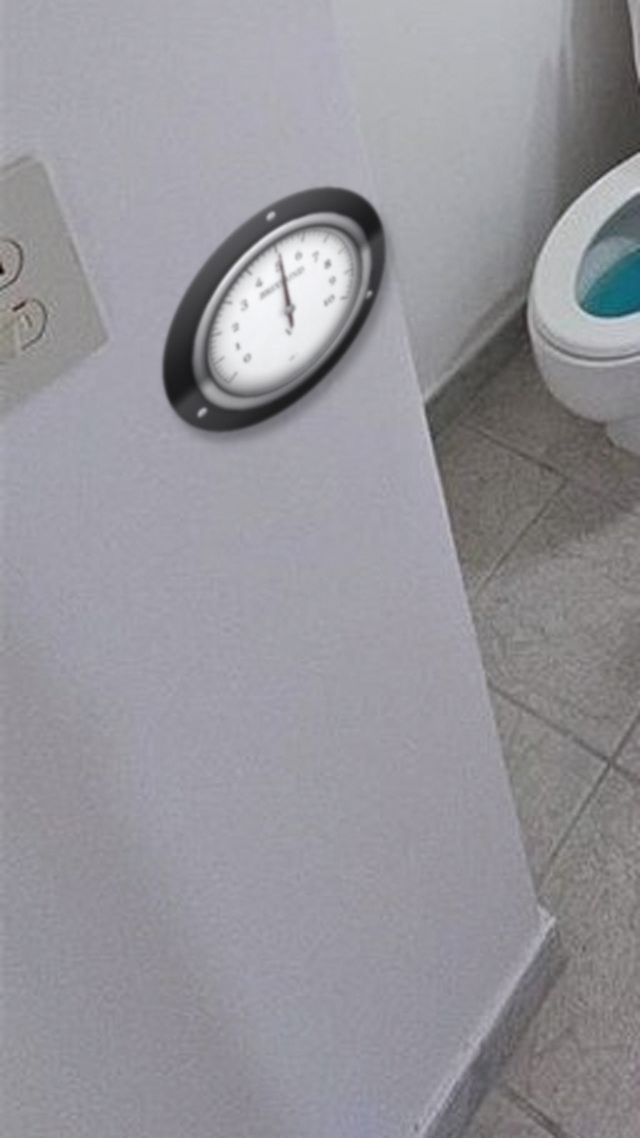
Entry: 5 V
